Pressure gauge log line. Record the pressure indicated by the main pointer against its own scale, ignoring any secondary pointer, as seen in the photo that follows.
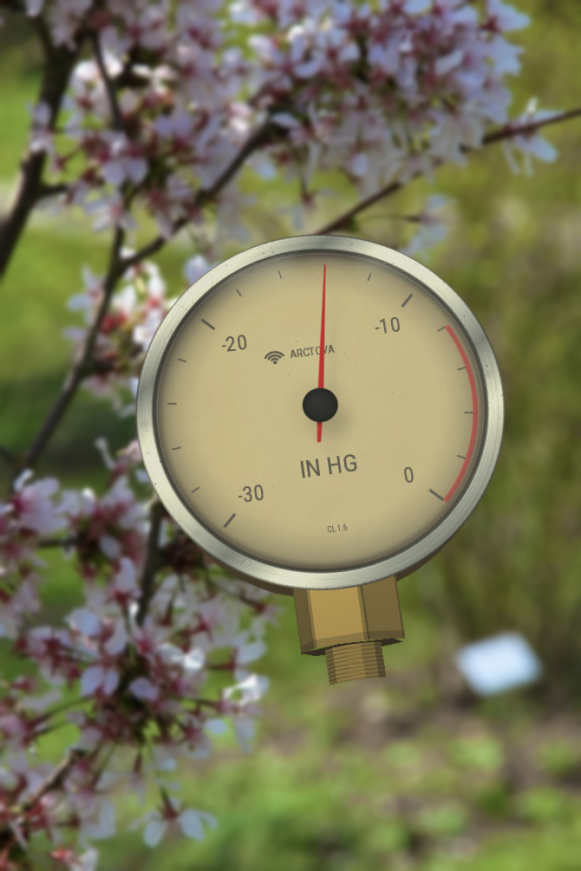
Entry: -14 inHg
